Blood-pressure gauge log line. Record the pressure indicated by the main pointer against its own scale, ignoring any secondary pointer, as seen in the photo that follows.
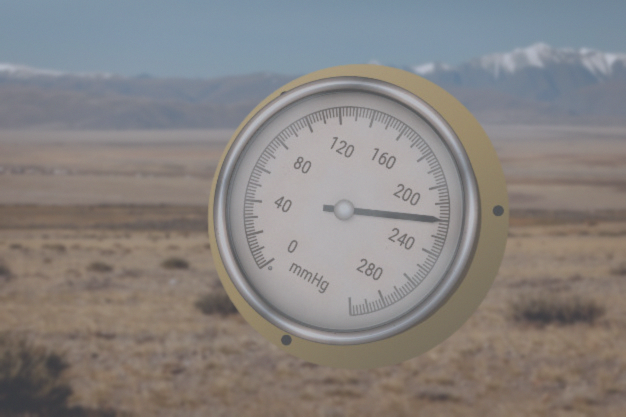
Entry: 220 mmHg
